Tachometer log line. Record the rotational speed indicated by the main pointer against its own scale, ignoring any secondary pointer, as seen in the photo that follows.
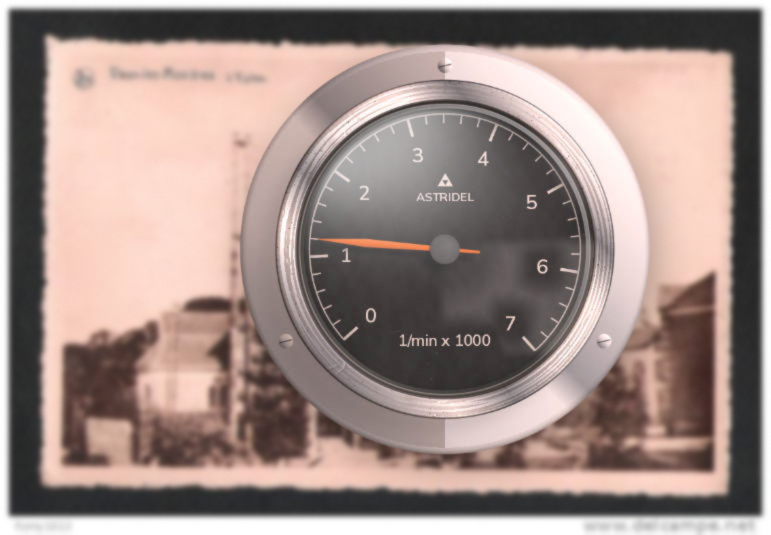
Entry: 1200 rpm
